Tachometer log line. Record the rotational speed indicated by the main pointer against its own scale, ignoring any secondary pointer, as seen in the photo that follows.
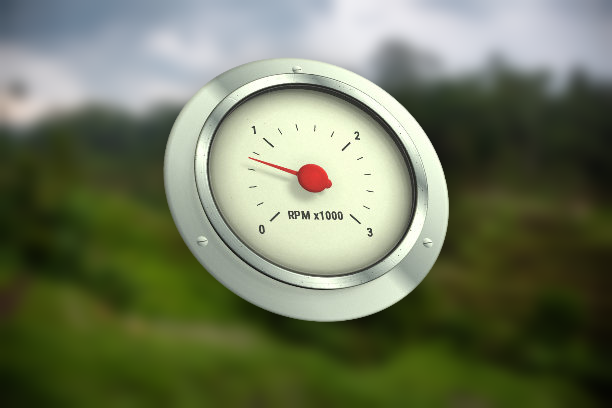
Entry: 700 rpm
